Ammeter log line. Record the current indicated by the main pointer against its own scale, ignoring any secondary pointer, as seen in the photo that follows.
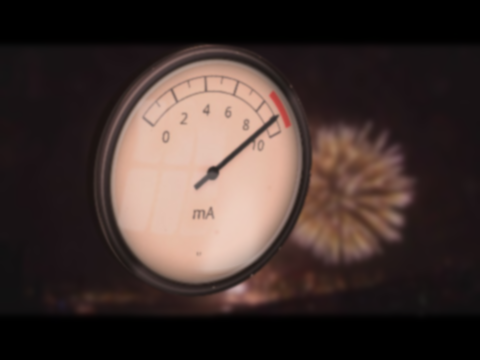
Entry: 9 mA
